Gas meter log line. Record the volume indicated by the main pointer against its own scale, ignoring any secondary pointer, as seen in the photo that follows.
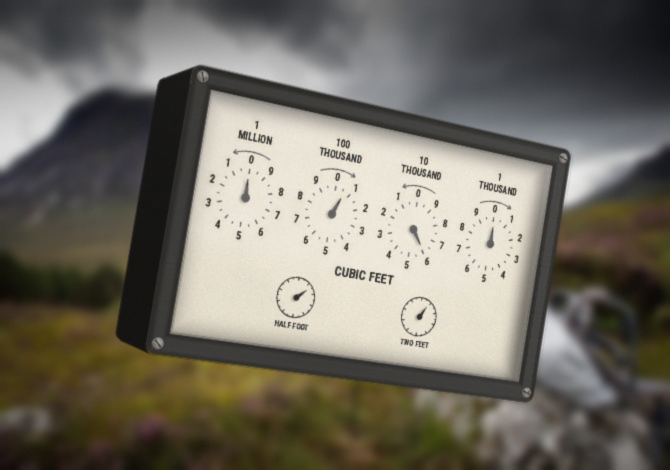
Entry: 6000 ft³
